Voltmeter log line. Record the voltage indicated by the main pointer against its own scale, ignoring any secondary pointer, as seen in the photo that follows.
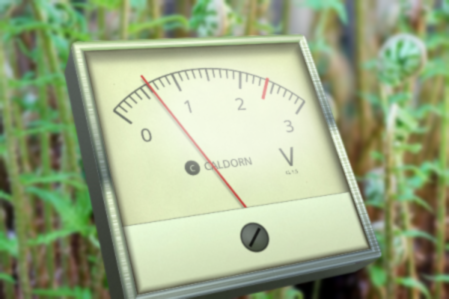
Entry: 0.6 V
